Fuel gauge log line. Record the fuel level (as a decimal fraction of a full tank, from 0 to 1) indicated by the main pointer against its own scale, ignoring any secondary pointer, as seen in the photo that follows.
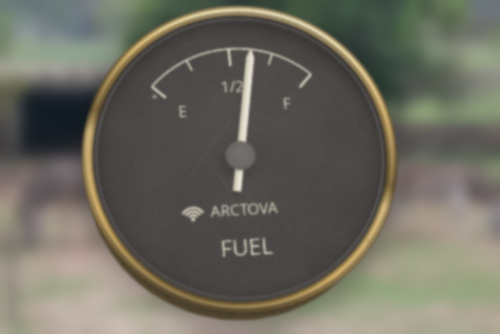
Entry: 0.625
